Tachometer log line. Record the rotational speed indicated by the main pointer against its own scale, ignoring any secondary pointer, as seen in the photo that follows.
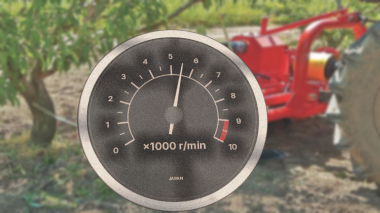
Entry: 5500 rpm
